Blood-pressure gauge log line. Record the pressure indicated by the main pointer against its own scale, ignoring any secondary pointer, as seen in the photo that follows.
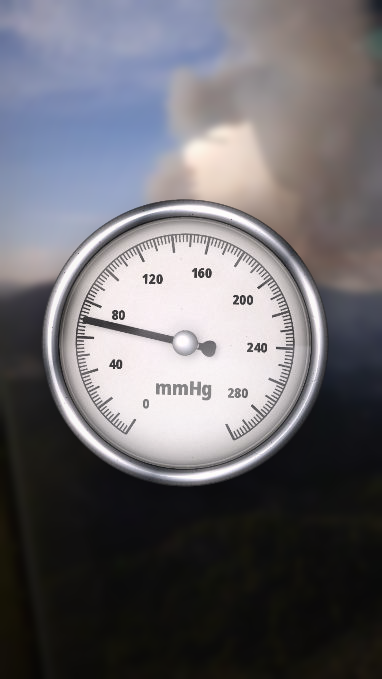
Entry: 70 mmHg
